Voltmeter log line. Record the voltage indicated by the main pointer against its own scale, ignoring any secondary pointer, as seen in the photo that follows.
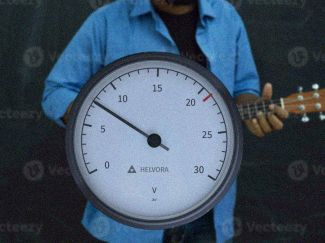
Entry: 7.5 V
